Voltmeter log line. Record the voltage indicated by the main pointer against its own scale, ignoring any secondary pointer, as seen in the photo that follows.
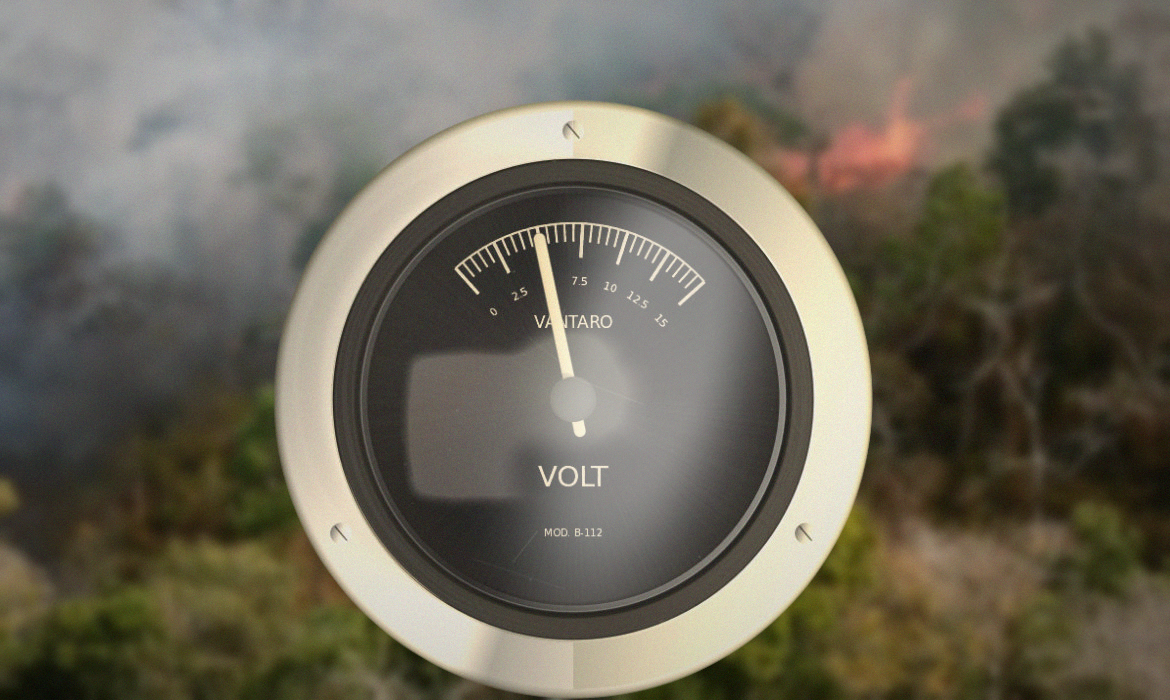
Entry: 5 V
